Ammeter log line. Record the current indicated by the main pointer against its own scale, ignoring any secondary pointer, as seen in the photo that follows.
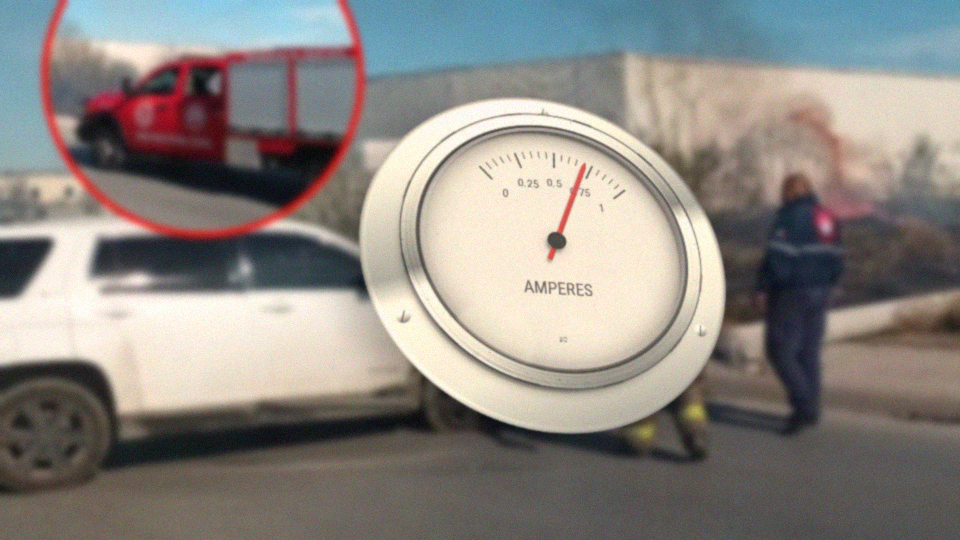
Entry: 0.7 A
